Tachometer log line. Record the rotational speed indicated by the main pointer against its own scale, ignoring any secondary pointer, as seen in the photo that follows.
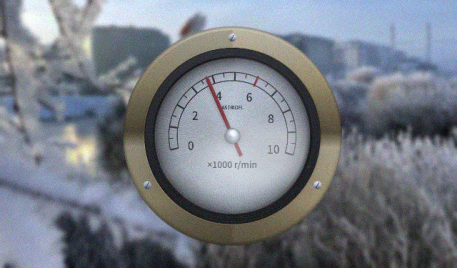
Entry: 3750 rpm
